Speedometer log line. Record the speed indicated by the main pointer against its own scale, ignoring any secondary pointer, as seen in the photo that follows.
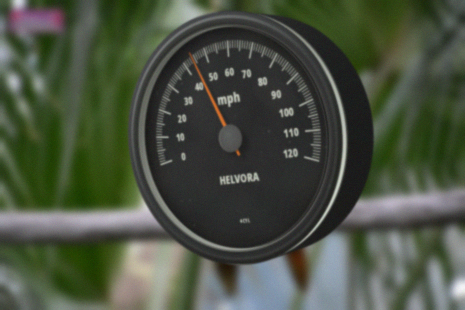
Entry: 45 mph
